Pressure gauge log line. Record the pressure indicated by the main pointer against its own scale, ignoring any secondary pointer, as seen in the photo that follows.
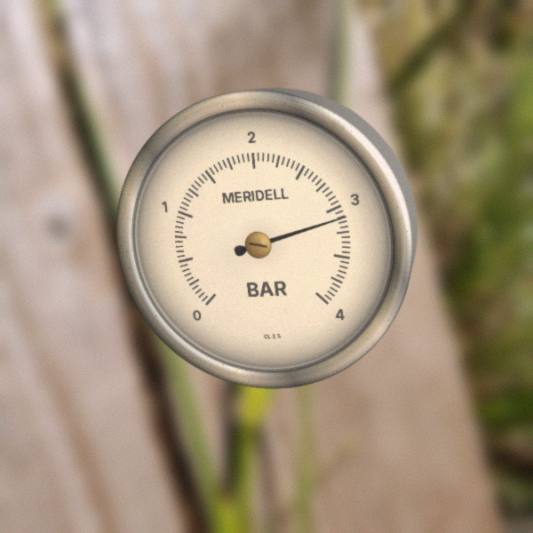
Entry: 3.1 bar
